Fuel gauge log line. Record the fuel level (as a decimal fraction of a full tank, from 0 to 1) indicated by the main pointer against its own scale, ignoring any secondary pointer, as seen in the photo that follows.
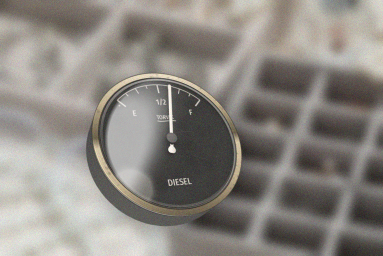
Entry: 0.625
